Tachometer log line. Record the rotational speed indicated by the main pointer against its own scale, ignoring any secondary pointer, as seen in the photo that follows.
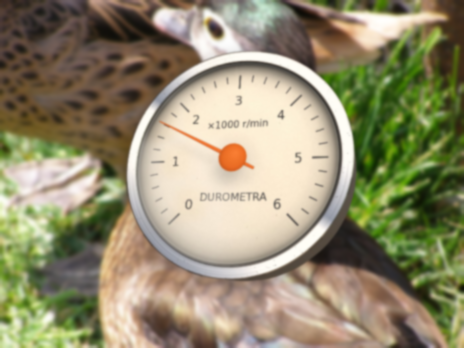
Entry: 1600 rpm
